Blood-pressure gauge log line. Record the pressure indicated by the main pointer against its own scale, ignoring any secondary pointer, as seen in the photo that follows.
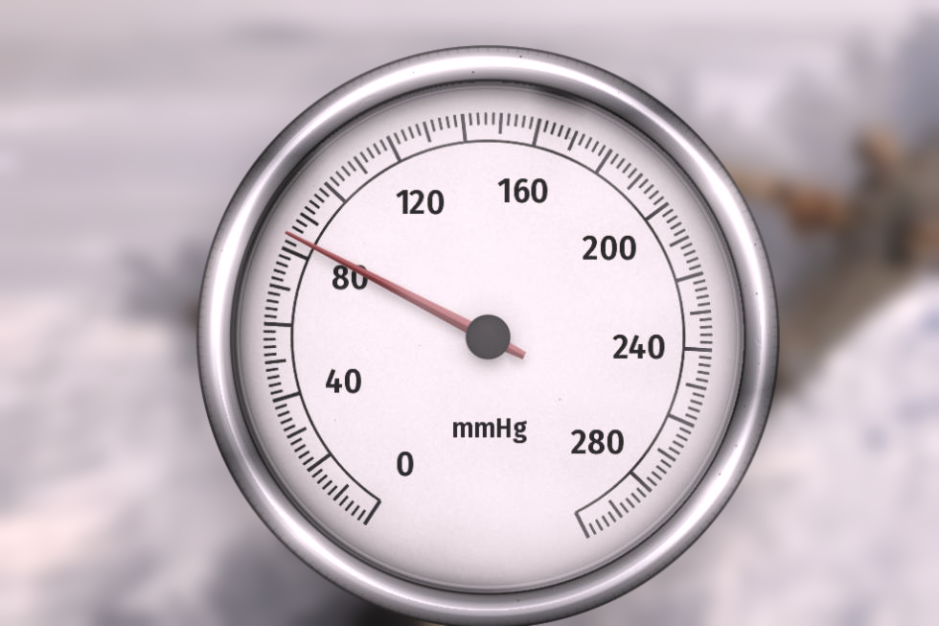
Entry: 84 mmHg
